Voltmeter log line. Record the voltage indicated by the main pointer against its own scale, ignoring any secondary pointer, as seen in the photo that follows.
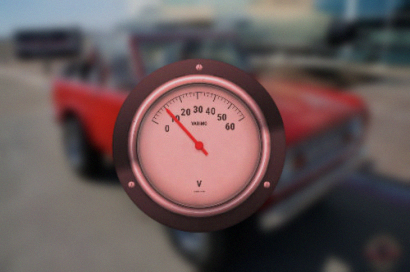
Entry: 10 V
